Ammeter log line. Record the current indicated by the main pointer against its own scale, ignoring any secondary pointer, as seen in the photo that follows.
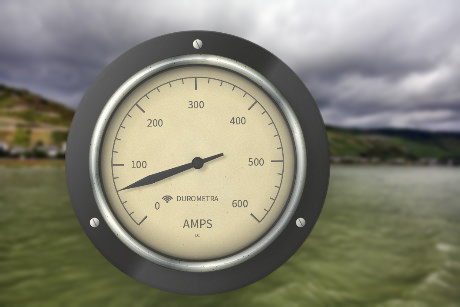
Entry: 60 A
